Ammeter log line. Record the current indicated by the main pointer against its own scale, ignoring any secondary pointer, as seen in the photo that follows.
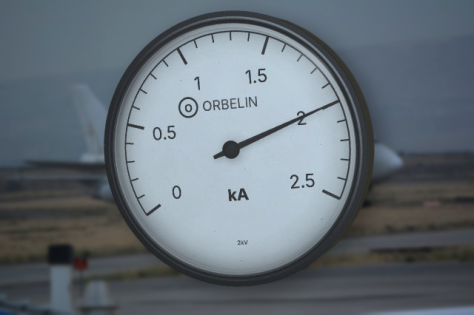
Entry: 2 kA
